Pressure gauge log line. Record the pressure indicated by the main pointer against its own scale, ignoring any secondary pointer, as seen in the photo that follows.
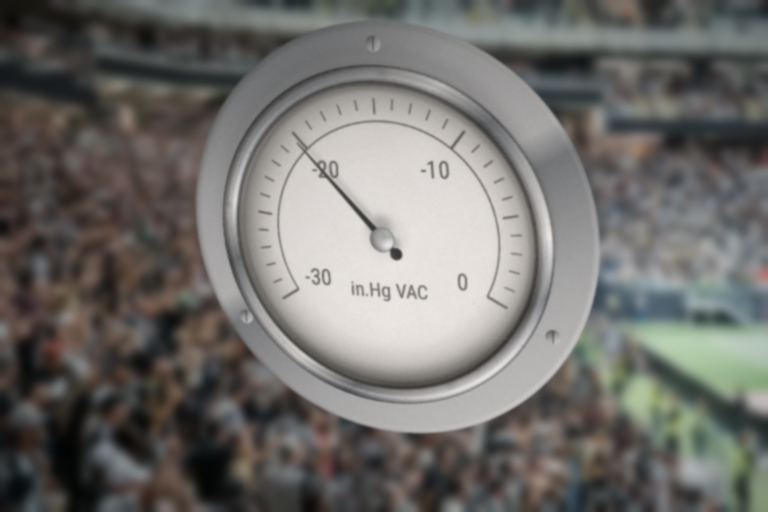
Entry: -20 inHg
